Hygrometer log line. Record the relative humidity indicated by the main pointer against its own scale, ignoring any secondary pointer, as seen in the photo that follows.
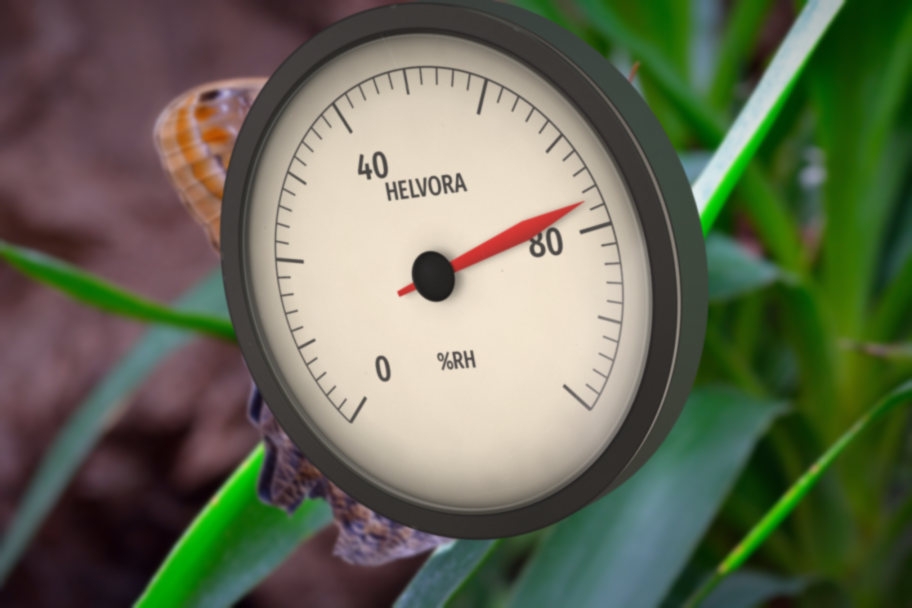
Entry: 77 %
